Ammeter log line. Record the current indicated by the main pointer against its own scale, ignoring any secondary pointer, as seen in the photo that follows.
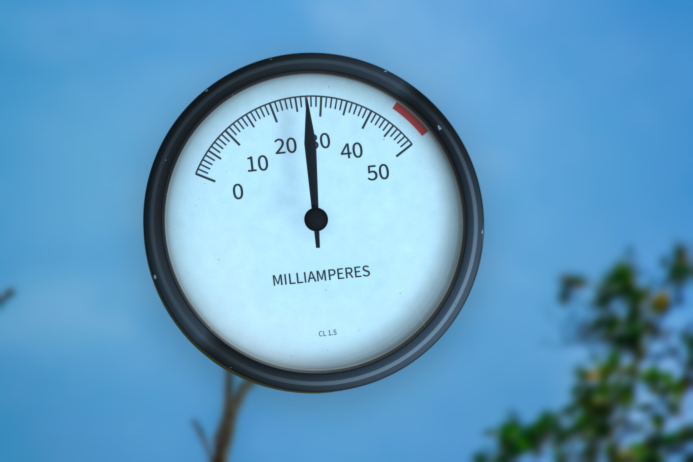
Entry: 27 mA
